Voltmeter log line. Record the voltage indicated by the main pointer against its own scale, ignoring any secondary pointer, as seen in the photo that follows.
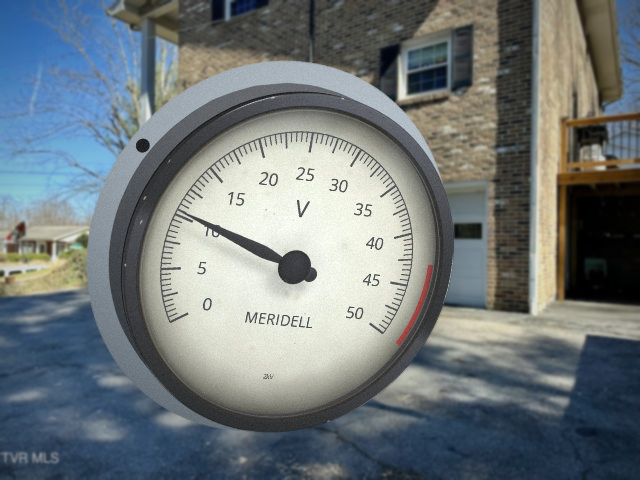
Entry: 10.5 V
